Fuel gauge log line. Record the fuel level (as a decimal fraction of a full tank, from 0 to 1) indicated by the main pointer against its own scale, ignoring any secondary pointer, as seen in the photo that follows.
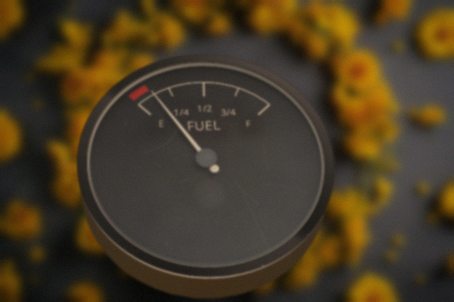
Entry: 0.125
